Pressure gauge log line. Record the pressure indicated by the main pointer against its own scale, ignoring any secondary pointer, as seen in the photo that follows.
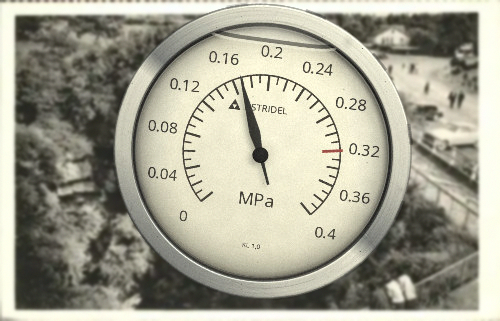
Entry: 0.17 MPa
